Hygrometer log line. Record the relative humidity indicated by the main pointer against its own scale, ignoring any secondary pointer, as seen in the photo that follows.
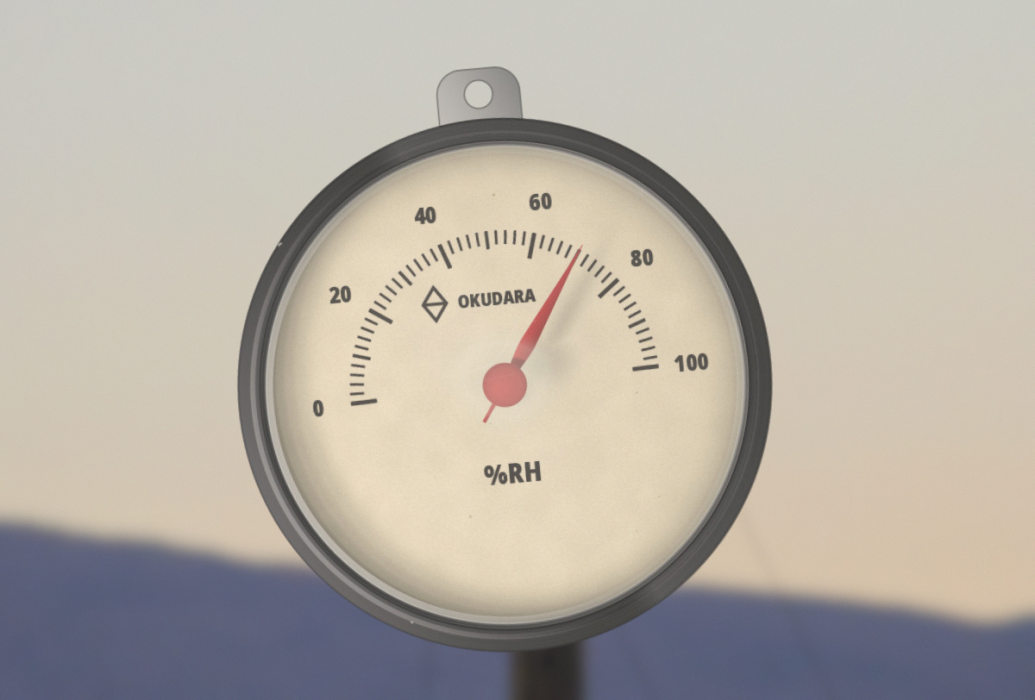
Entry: 70 %
